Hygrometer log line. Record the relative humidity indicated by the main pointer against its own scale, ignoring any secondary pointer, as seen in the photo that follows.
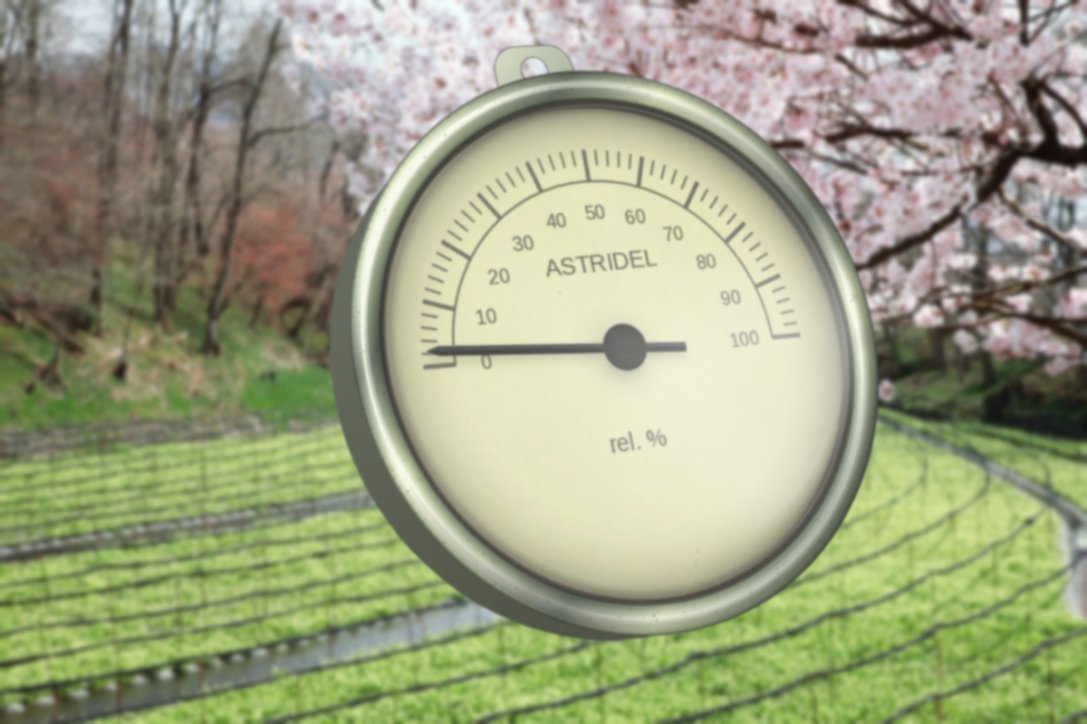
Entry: 2 %
